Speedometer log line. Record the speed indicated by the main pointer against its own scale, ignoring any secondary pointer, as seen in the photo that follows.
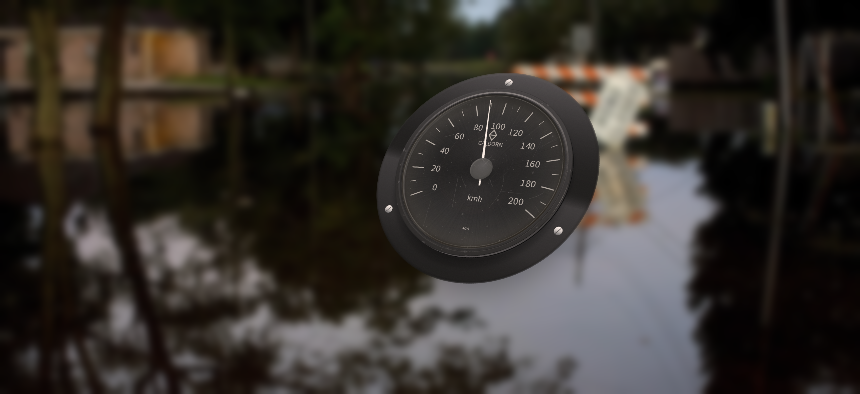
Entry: 90 km/h
